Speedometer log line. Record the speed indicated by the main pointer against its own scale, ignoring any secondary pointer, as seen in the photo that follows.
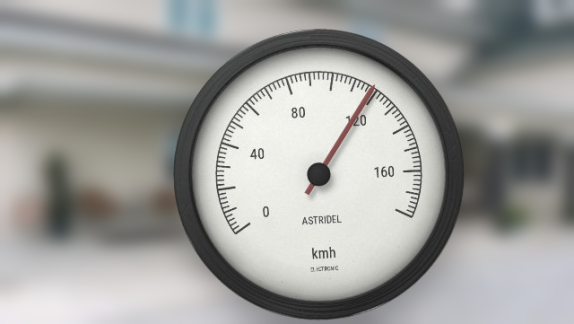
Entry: 118 km/h
